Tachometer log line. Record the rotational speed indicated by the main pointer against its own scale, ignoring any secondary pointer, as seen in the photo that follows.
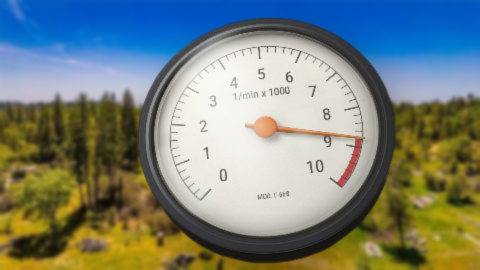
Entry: 8800 rpm
